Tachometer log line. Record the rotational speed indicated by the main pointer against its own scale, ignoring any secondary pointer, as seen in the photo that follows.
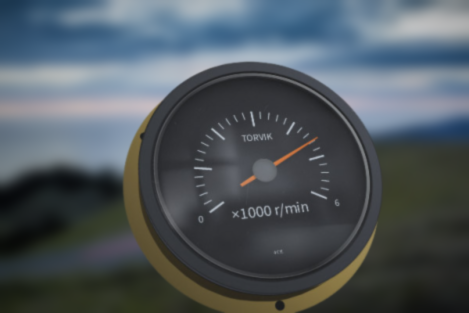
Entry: 4600 rpm
